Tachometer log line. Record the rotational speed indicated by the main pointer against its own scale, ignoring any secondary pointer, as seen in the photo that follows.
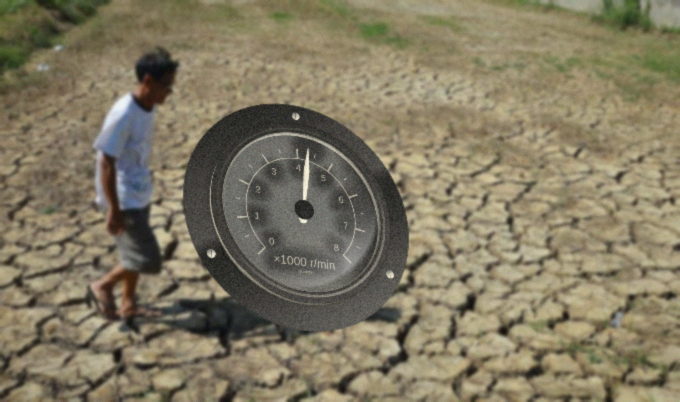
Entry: 4250 rpm
